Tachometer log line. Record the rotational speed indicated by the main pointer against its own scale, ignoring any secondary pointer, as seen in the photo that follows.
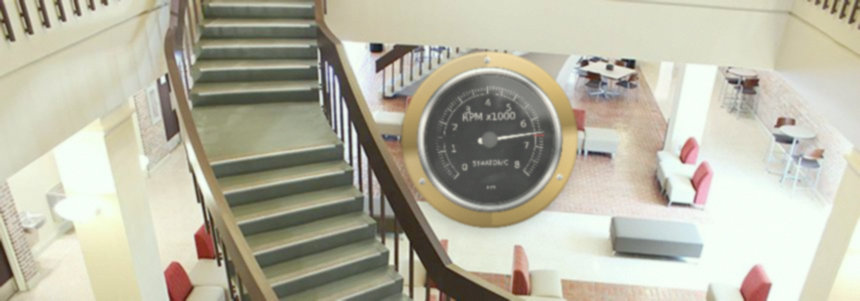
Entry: 6500 rpm
